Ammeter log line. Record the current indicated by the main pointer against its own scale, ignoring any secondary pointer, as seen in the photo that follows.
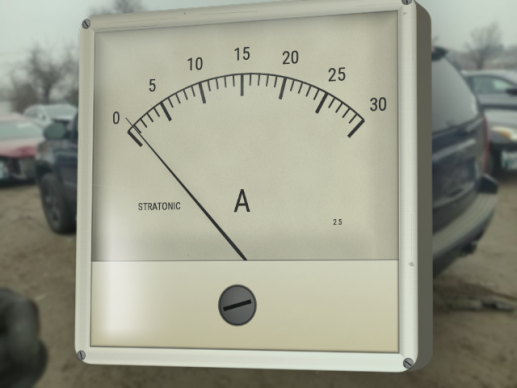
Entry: 1 A
